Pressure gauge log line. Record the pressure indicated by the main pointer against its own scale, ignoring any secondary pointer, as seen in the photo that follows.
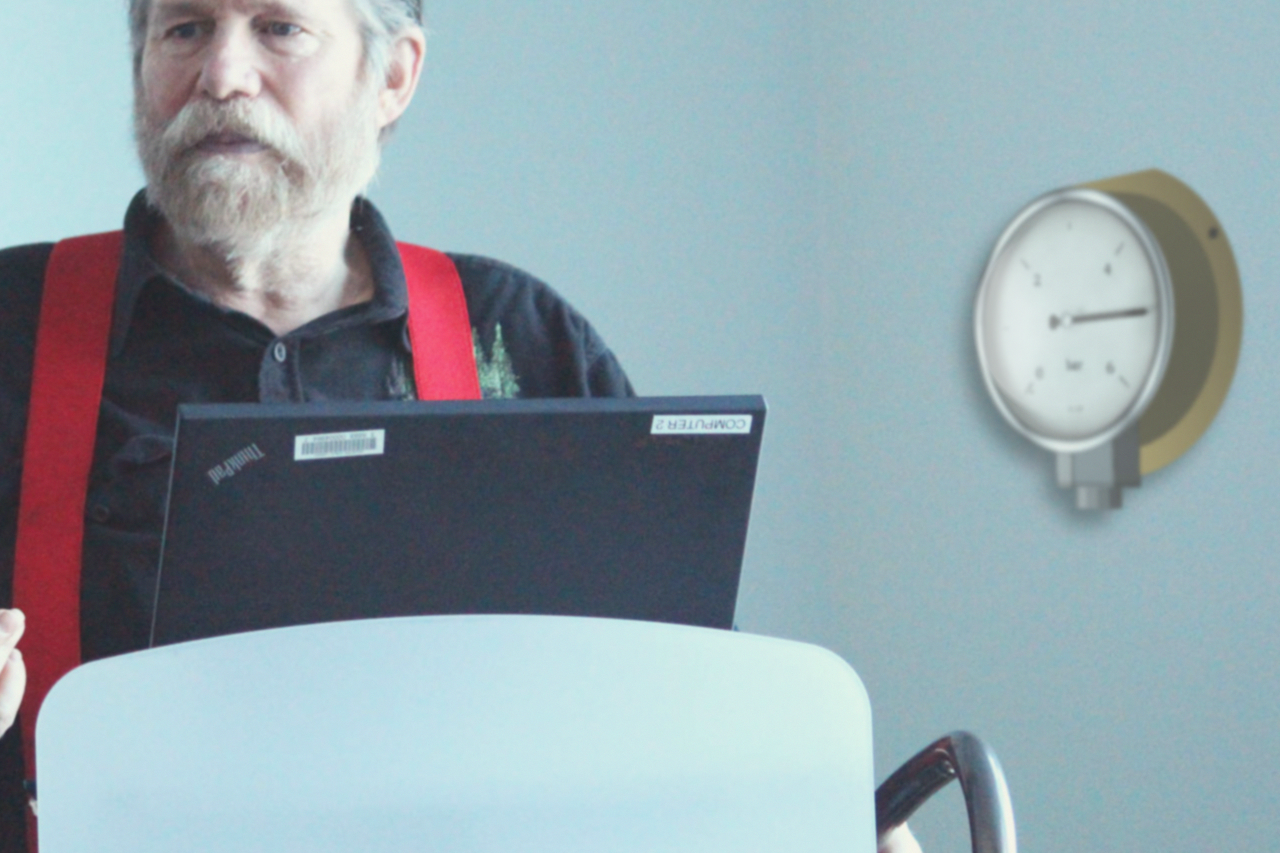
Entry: 5 bar
